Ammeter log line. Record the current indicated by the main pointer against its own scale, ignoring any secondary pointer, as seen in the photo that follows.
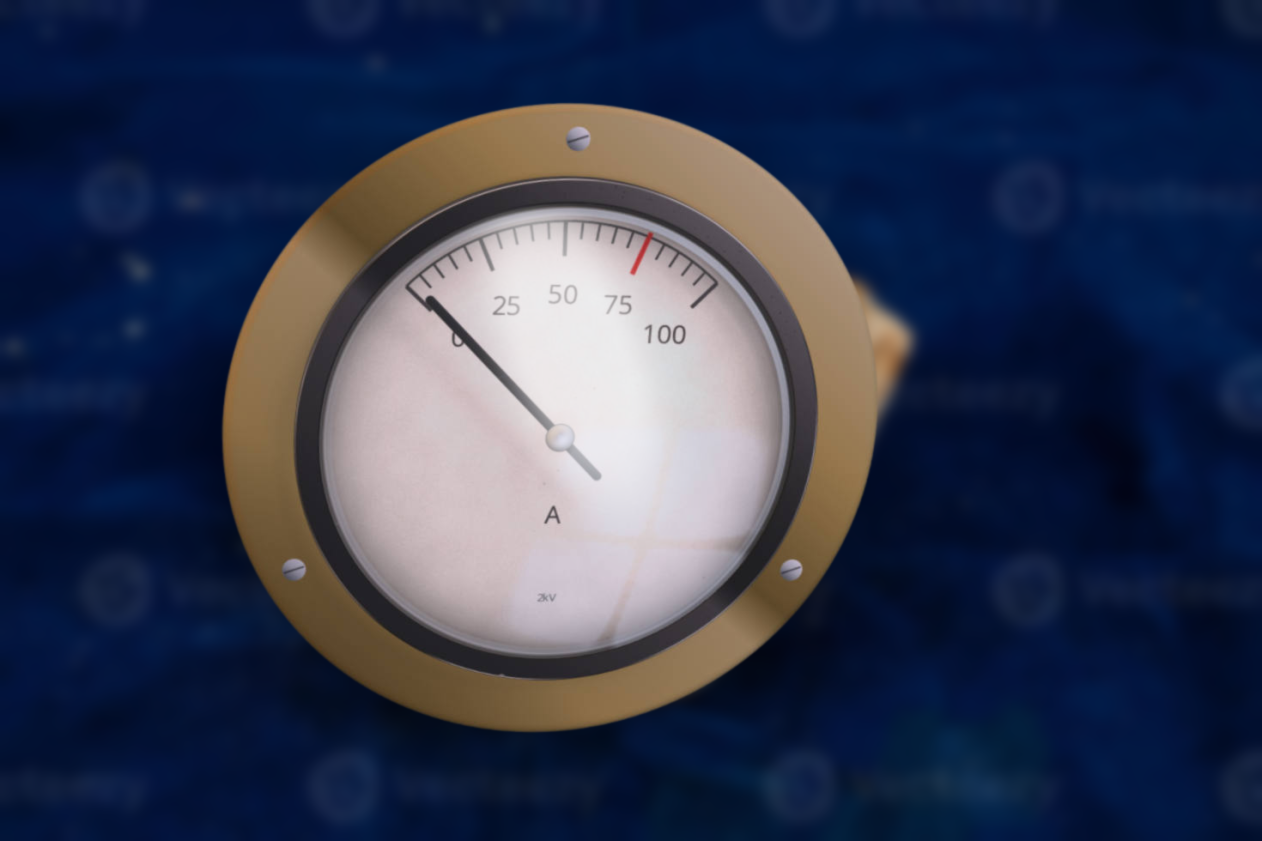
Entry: 2.5 A
